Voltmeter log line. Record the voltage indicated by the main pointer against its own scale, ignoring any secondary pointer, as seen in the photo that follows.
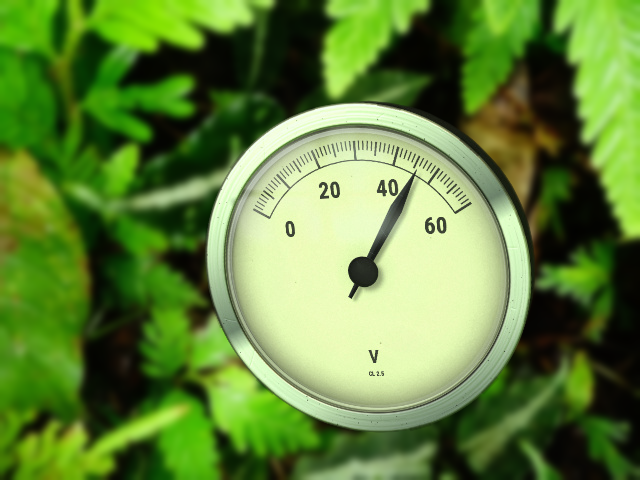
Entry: 46 V
